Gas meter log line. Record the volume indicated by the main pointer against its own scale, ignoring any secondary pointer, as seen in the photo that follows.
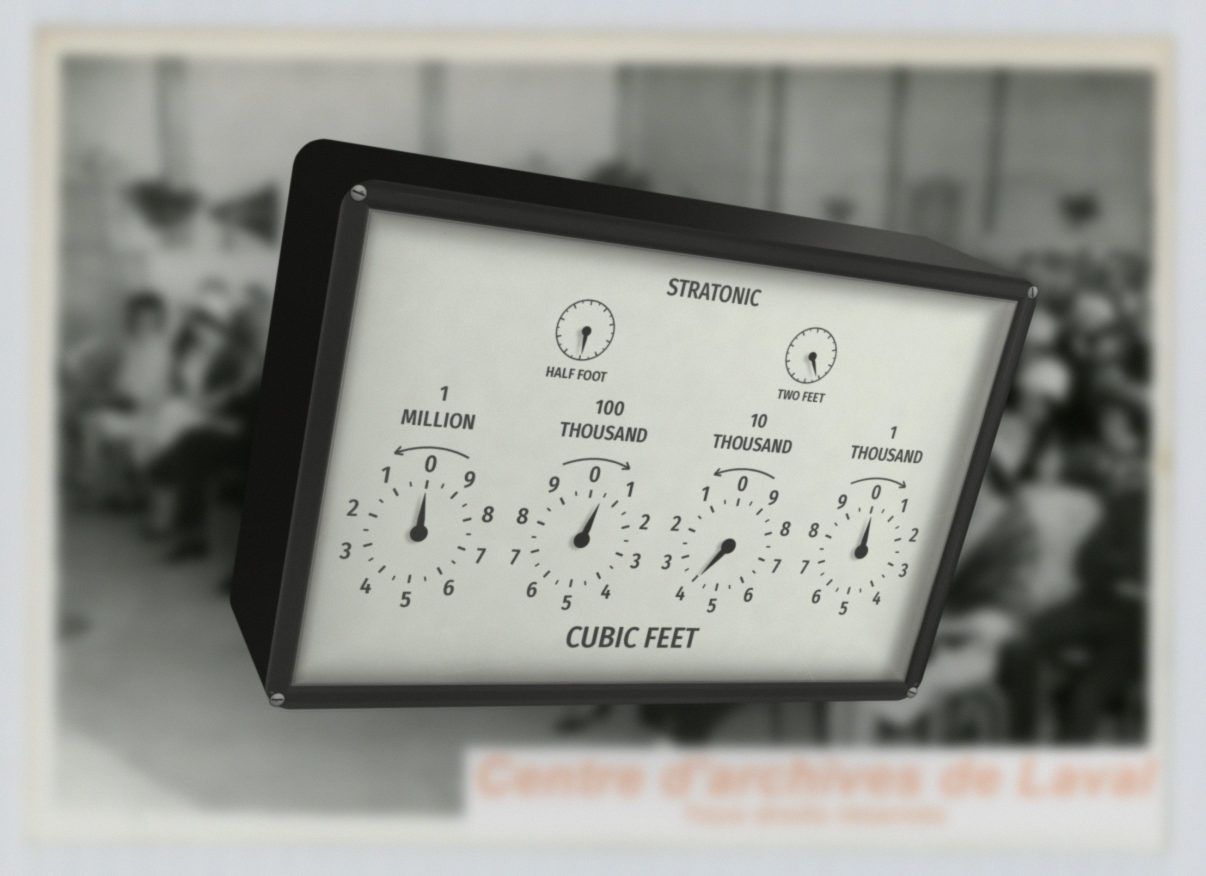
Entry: 4000 ft³
